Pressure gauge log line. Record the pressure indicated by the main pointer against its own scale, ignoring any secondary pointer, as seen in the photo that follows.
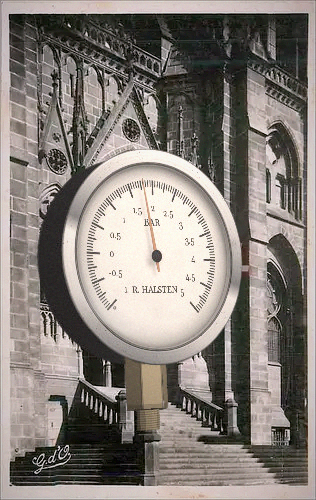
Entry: 1.75 bar
